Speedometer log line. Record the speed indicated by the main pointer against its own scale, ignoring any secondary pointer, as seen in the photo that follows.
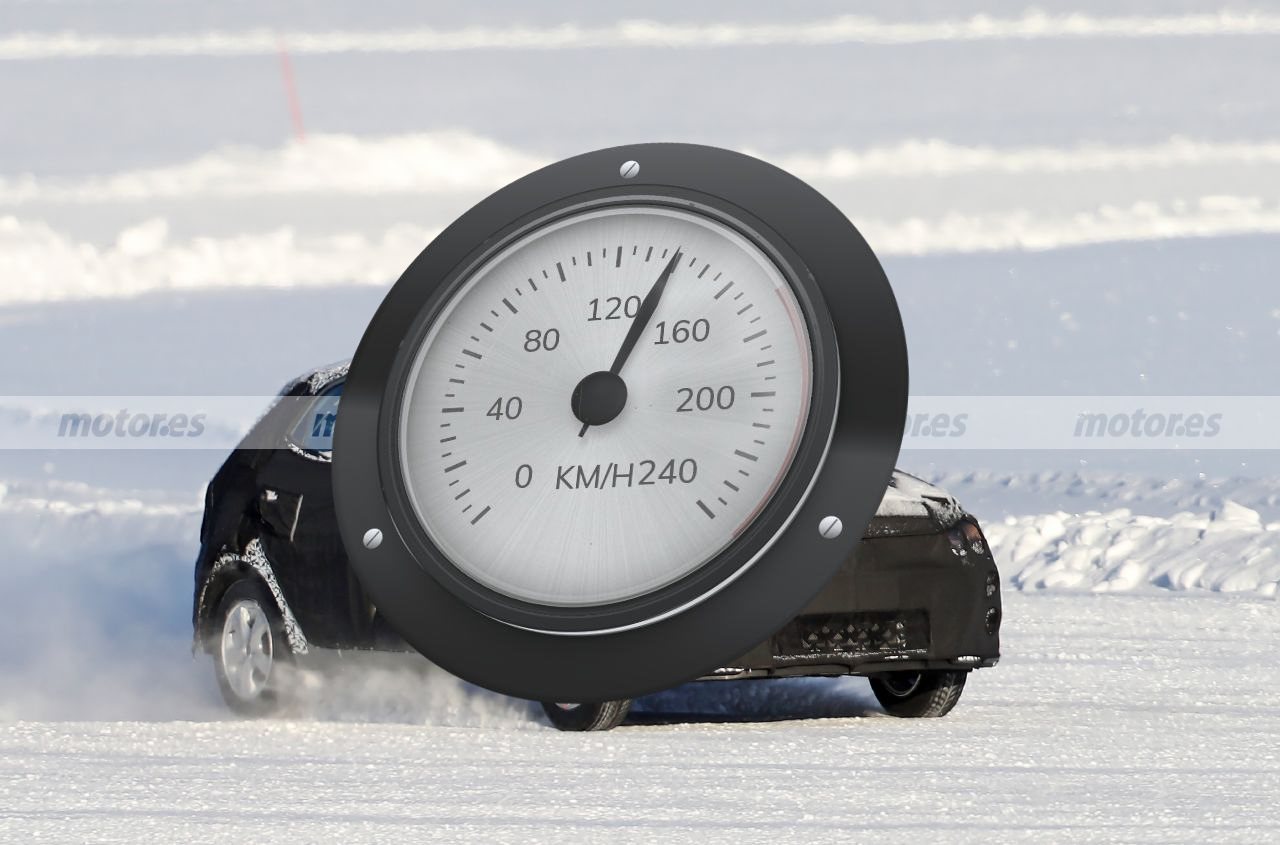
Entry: 140 km/h
